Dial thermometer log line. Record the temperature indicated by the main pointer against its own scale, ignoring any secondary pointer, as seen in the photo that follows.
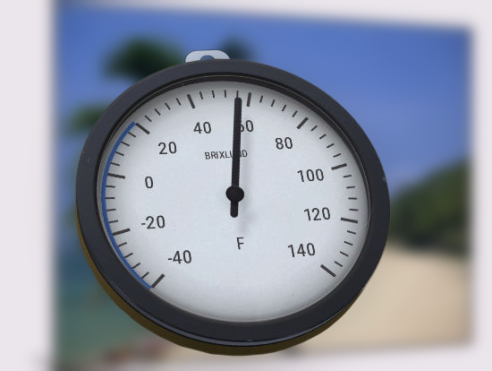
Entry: 56 °F
